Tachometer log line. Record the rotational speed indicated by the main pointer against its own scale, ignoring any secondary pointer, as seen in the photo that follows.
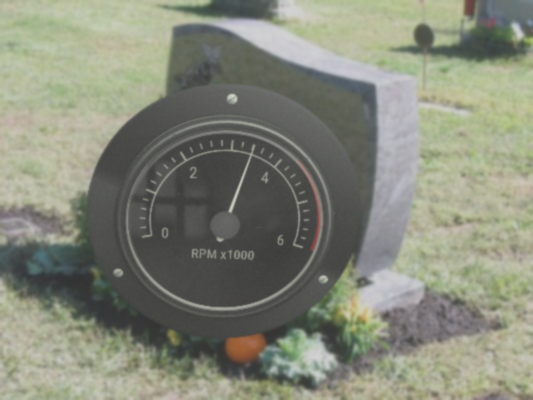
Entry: 3400 rpm
